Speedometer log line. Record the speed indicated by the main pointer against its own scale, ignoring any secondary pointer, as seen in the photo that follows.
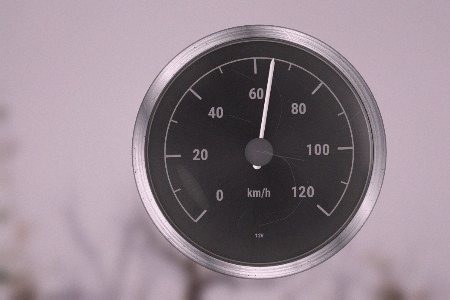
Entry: 65 km/h
